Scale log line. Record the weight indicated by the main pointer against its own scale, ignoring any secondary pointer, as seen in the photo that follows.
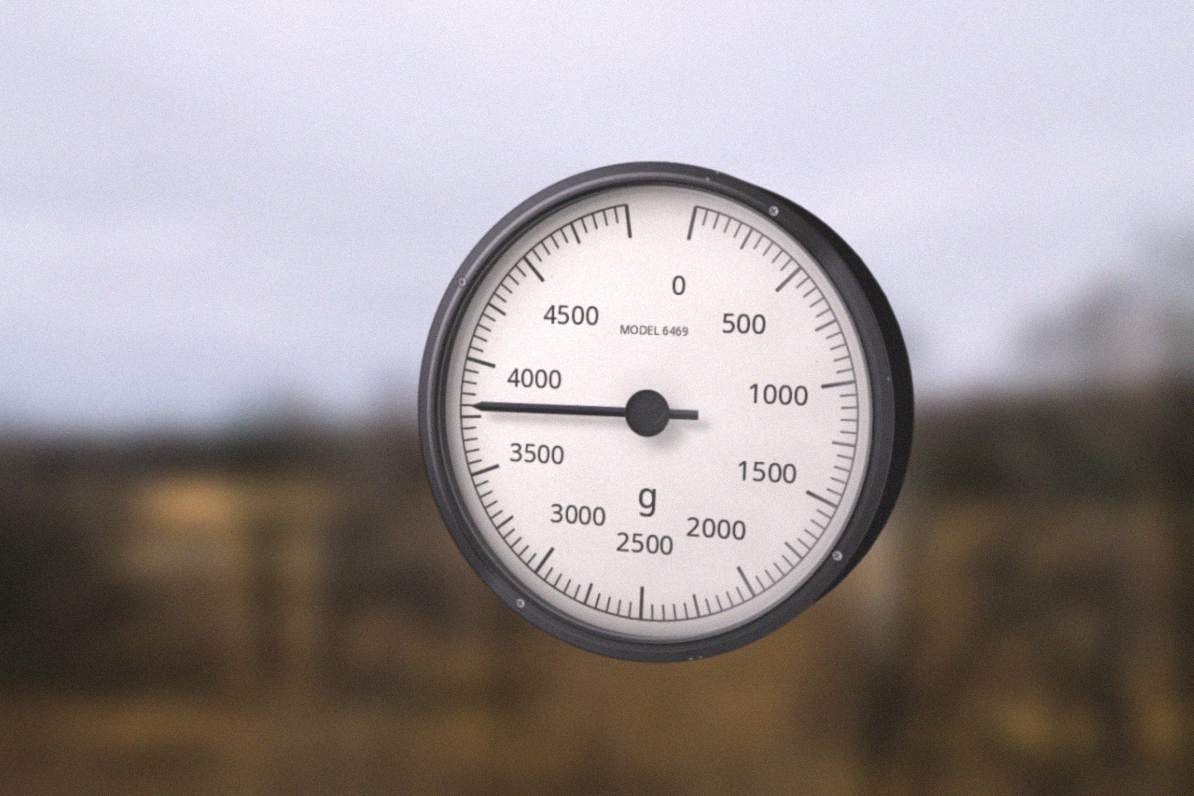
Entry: 3800 g
